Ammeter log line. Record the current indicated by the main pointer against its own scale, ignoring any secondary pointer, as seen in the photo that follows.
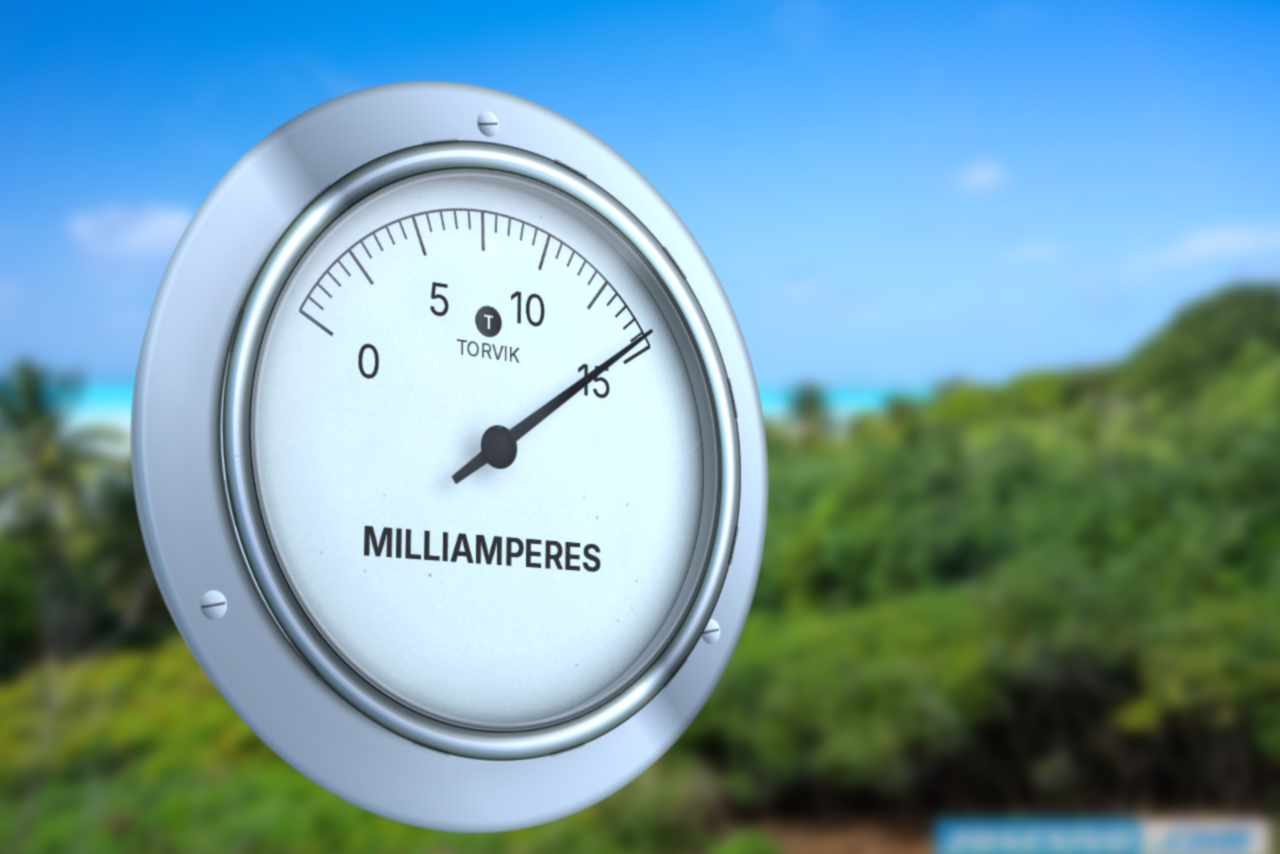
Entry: 14.5 mA
